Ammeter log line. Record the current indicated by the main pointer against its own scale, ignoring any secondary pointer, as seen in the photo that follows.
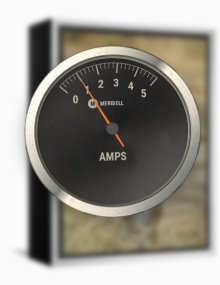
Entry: 1 A
